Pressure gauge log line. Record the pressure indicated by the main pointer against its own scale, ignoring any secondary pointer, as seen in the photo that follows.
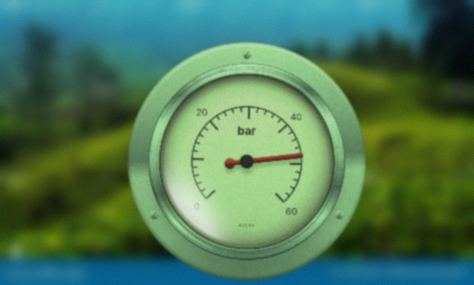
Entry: 48 bar
